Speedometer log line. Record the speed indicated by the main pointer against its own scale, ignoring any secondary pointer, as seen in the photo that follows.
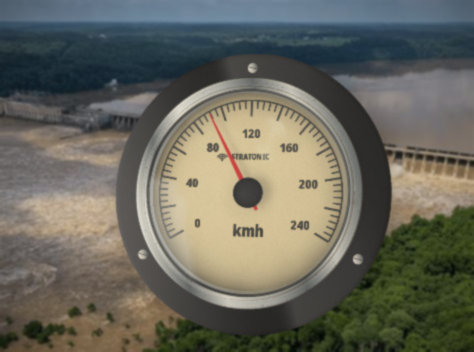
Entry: 92 km/h
